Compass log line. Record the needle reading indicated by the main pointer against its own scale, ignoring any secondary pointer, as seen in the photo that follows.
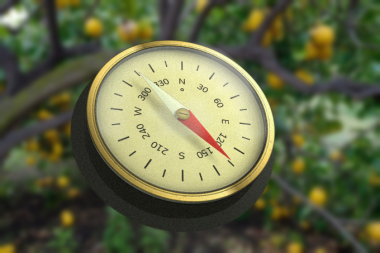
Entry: 135 °
